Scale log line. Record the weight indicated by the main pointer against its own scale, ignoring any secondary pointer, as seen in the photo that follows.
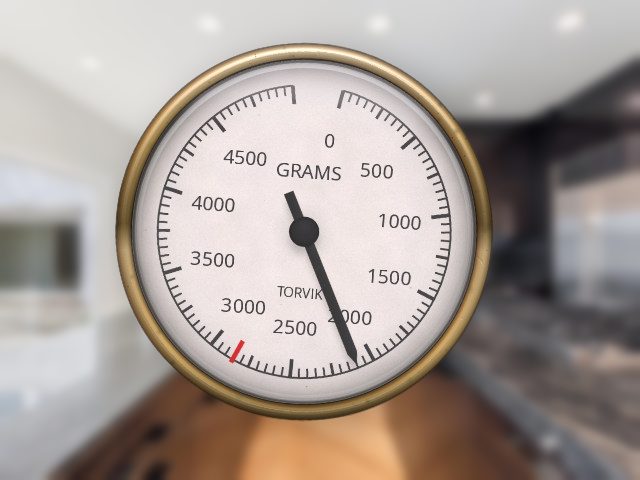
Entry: 2100 g
